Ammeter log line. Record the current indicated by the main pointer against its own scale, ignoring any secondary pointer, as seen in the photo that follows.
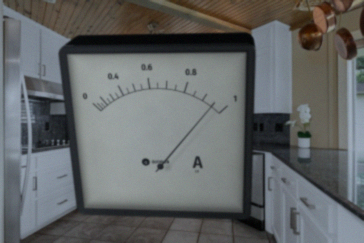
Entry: 0.95 A
